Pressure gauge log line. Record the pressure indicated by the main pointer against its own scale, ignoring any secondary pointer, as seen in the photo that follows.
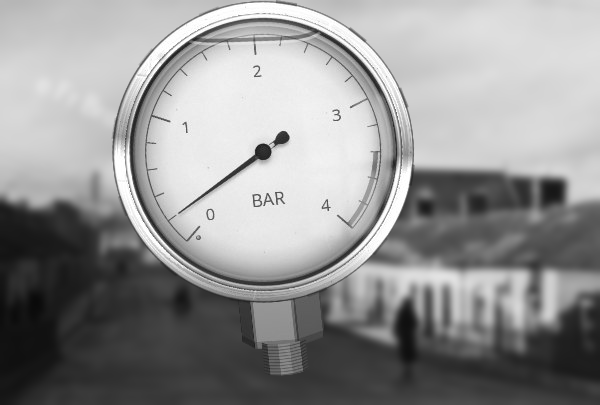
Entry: 0.2 bar
